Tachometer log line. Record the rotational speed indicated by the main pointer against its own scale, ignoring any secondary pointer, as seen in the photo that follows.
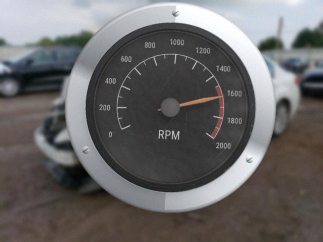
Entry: 1600 rpm
